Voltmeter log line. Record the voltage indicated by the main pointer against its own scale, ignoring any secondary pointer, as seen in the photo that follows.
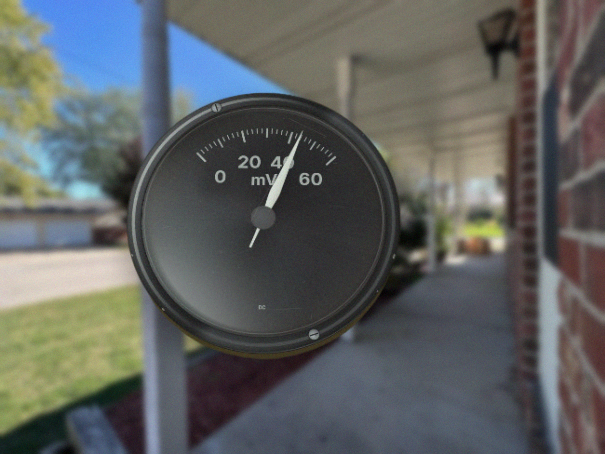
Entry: 44 mV
